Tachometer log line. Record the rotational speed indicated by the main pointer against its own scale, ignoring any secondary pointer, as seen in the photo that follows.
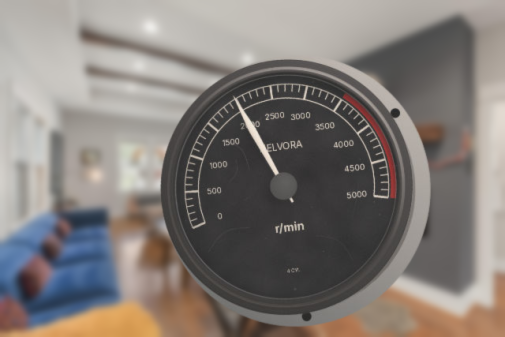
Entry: 2000 rpm
